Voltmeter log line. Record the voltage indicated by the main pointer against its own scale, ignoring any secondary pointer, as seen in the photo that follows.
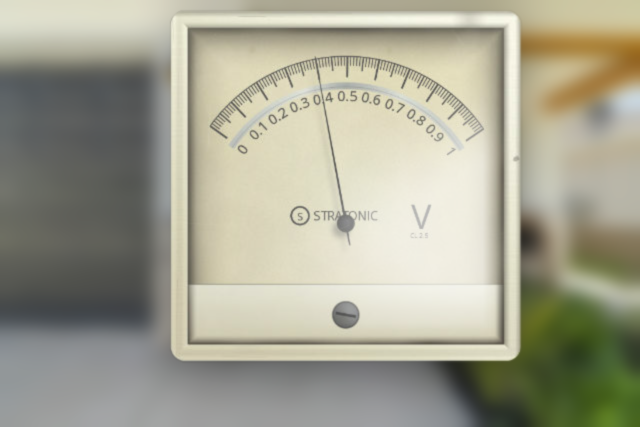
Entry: 0.4 V
